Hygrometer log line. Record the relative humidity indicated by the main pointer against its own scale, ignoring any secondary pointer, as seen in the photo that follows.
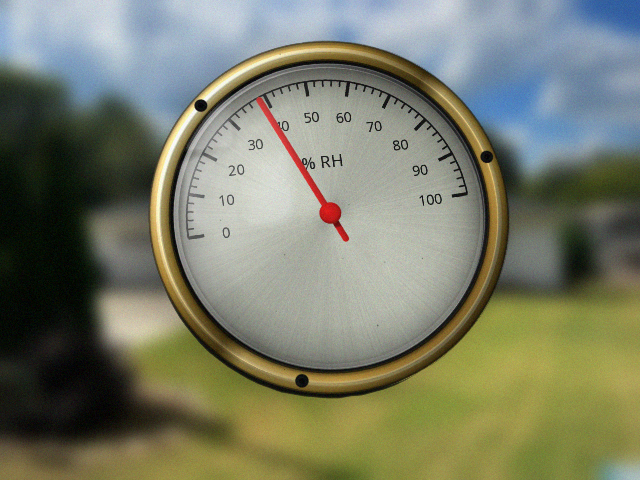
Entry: 38 %
